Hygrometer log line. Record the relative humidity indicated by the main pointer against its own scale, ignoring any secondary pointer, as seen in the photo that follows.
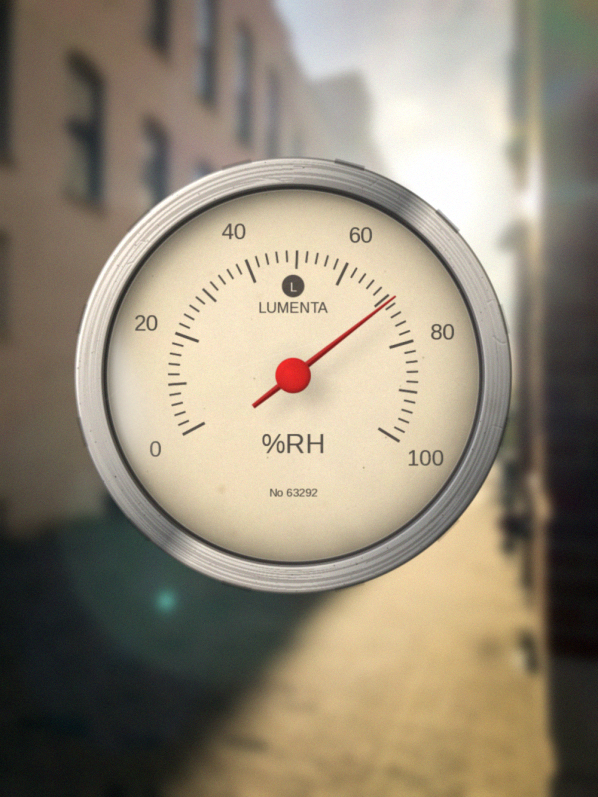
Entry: 71 %
